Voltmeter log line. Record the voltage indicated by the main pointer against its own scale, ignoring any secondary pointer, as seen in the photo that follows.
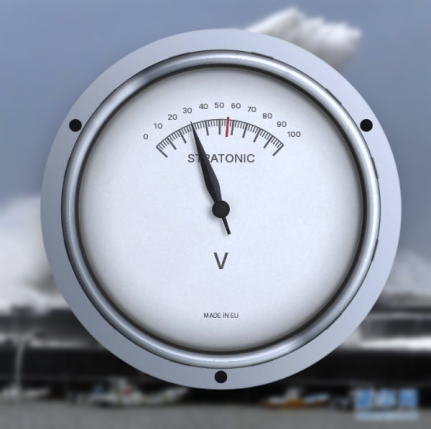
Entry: 30 V
